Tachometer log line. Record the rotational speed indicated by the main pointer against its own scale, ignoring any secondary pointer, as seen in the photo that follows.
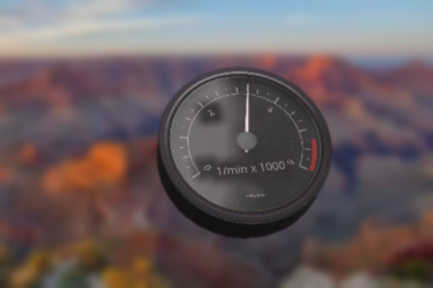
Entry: 3250 rpm
